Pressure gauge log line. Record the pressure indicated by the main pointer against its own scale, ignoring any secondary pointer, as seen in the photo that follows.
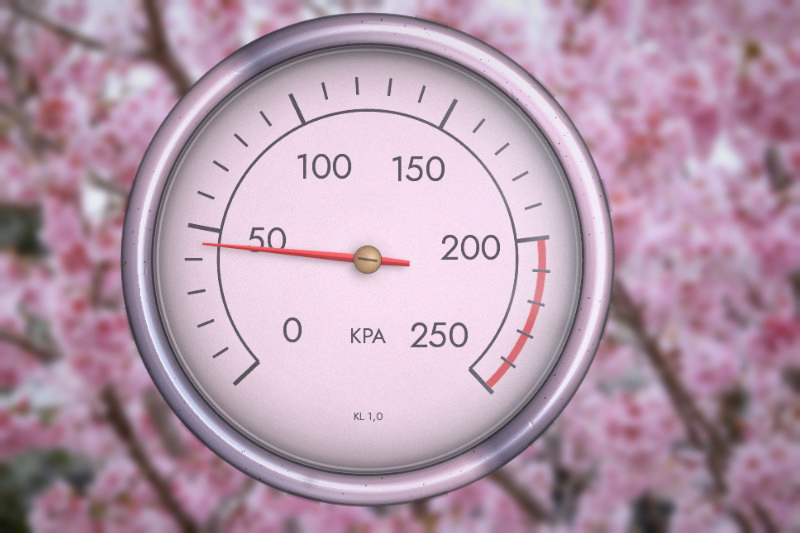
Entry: 45 kPa
